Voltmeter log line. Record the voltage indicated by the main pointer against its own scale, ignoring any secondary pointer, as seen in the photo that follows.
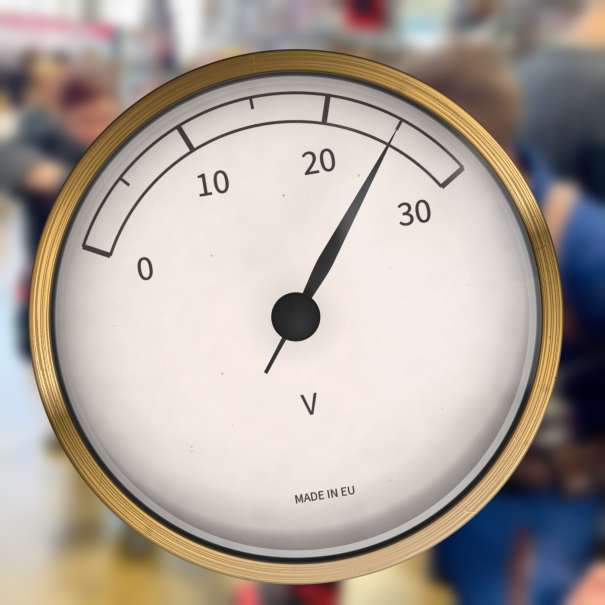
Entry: 25 V
